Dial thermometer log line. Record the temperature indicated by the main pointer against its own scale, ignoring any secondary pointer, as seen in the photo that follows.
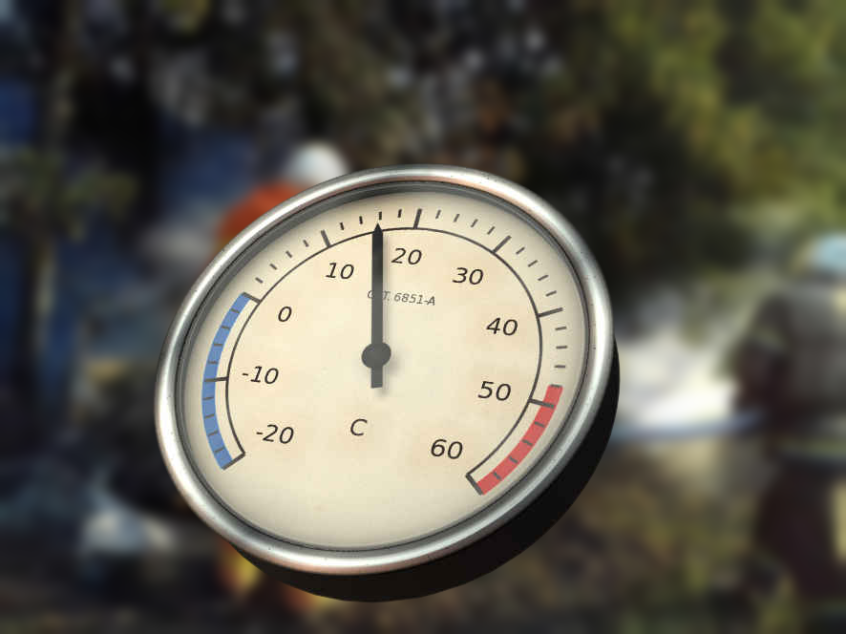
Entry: 16 °C
